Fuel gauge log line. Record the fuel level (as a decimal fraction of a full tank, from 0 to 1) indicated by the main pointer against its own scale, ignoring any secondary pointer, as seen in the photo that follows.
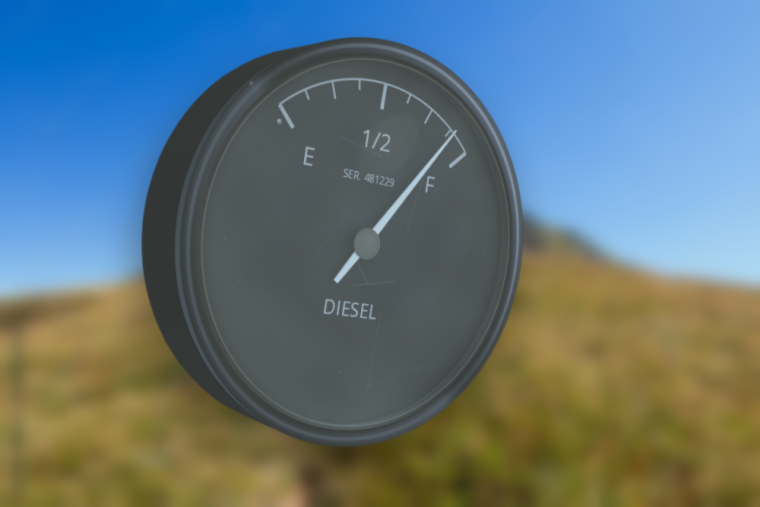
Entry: 0.875
